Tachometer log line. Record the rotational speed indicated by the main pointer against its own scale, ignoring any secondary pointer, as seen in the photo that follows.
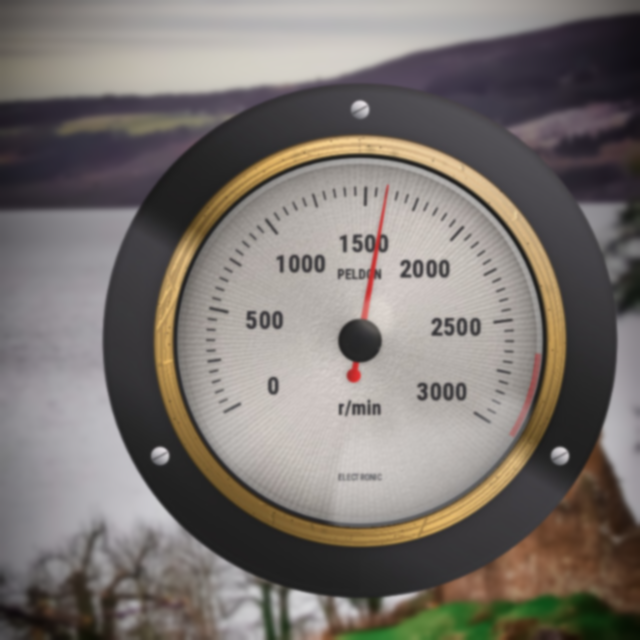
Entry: 1600 rpm
